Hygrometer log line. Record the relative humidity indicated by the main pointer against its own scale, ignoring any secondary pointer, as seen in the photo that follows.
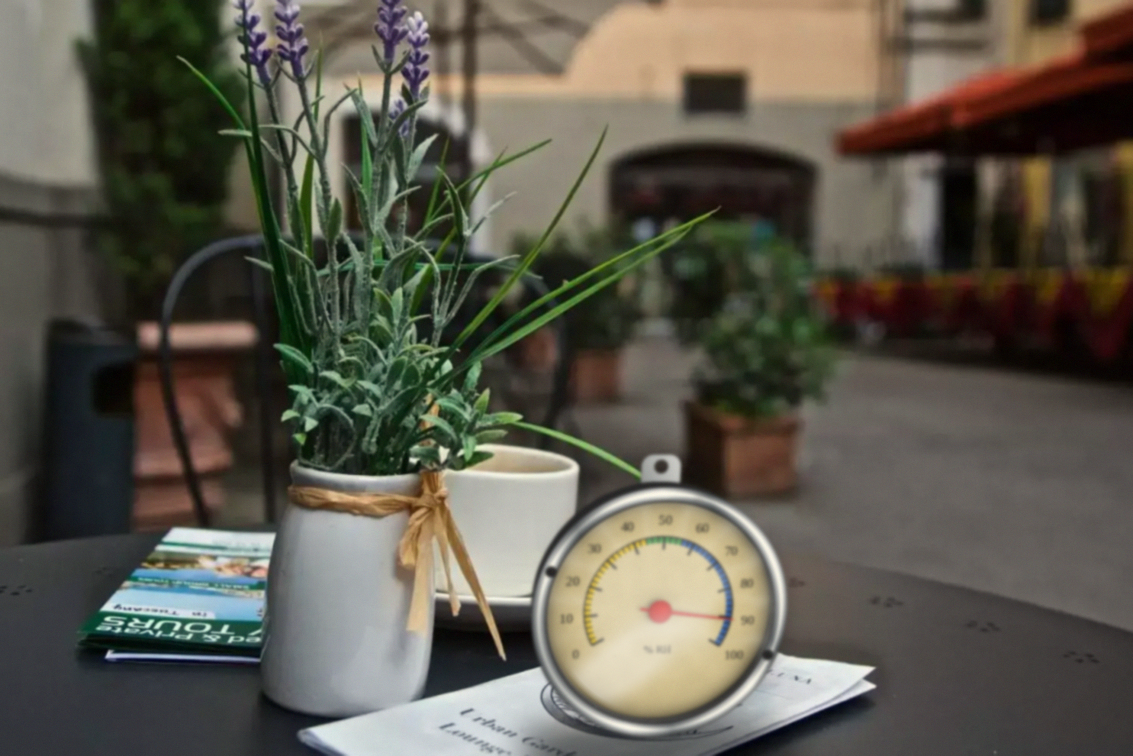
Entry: 90 %
